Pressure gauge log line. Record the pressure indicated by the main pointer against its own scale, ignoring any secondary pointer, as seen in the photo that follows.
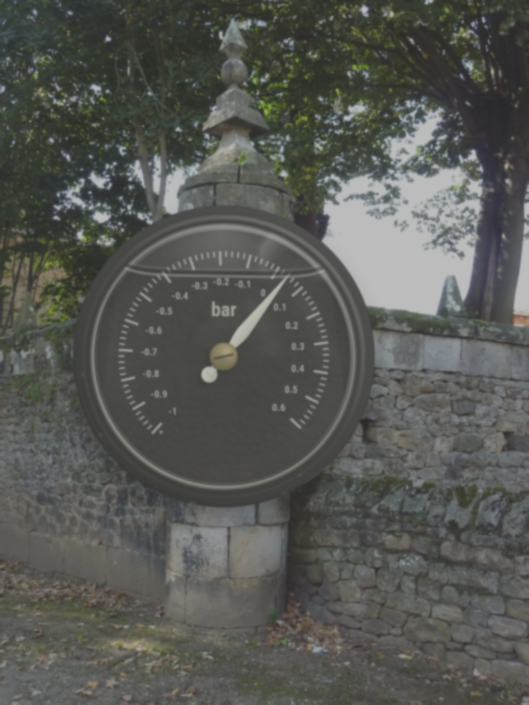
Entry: 0.04 bar
